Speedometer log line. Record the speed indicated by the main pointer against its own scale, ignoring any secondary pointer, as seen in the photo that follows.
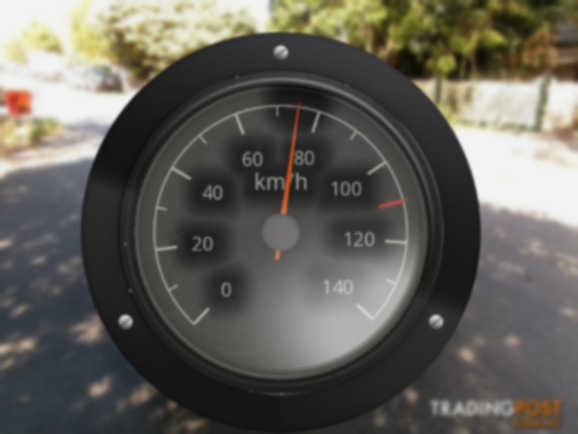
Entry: 75 km/h
